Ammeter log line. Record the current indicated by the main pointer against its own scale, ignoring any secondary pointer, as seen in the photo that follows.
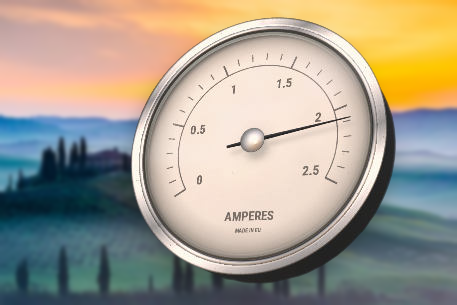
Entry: 2.1 A
